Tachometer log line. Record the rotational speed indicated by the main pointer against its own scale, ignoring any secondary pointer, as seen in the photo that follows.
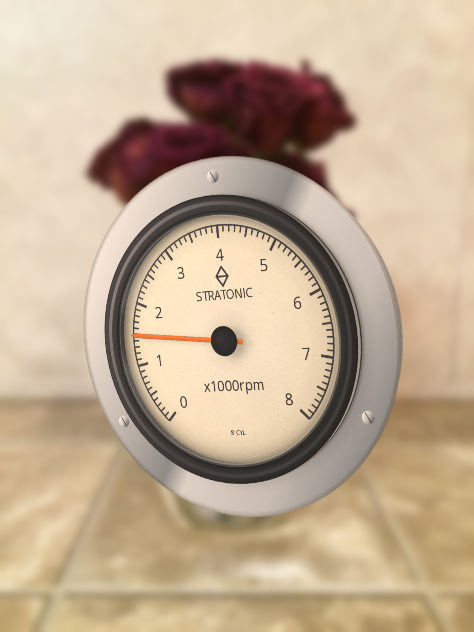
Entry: 1500 rpm
